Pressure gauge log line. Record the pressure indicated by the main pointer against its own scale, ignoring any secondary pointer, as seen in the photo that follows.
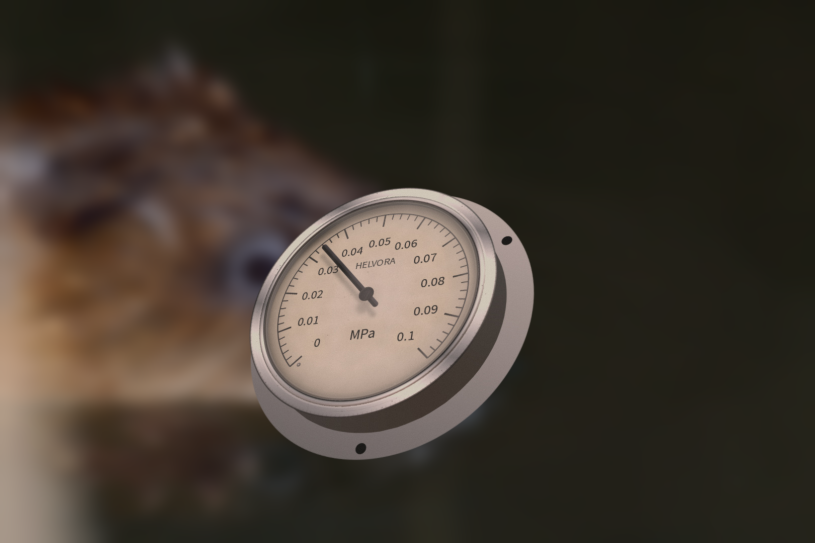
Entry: 0.034 MPa
